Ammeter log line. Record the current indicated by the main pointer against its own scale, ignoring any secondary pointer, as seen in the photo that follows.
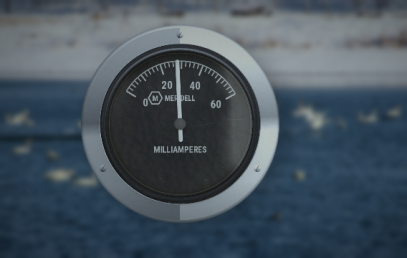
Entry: 28 mA
